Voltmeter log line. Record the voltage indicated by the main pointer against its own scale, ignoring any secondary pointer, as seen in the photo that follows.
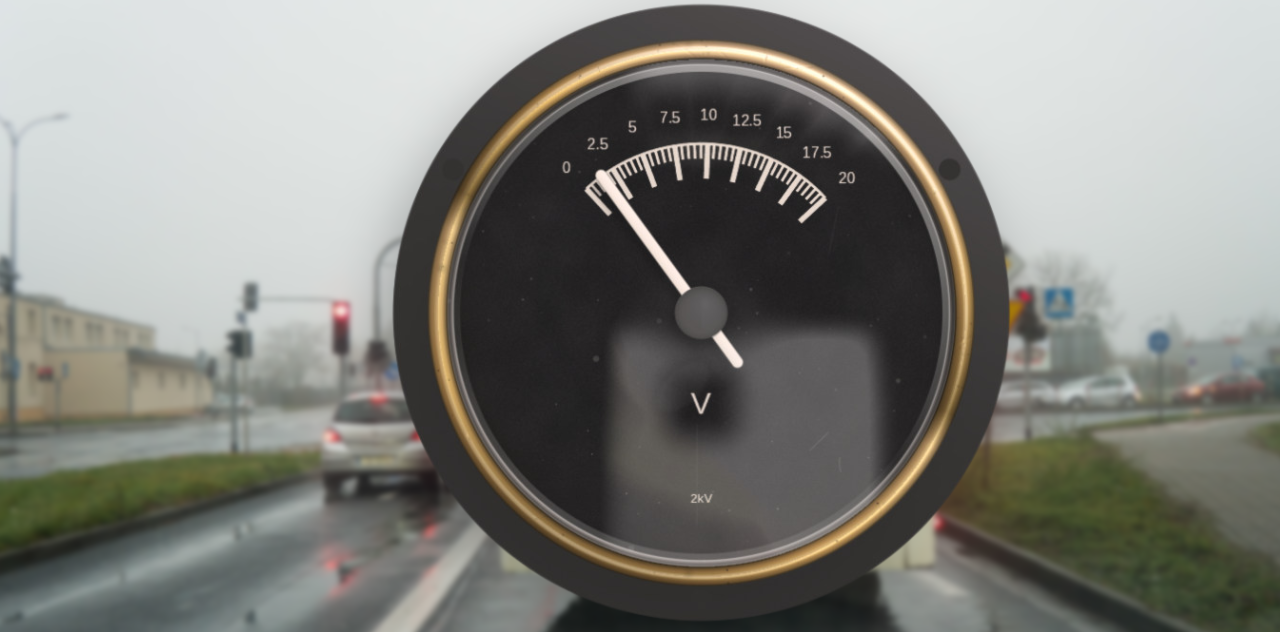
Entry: 1.5 V
